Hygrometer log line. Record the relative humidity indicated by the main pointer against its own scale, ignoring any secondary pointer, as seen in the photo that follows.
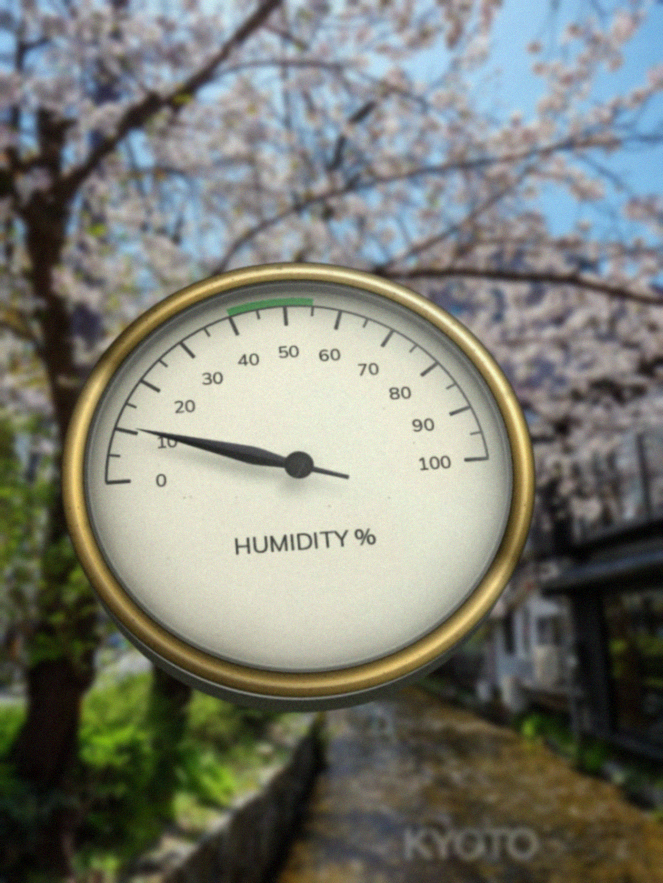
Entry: 10 %
